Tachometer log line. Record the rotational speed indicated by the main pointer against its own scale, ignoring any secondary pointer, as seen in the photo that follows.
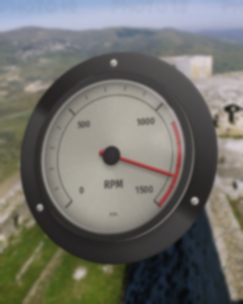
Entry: 1350 rpm
